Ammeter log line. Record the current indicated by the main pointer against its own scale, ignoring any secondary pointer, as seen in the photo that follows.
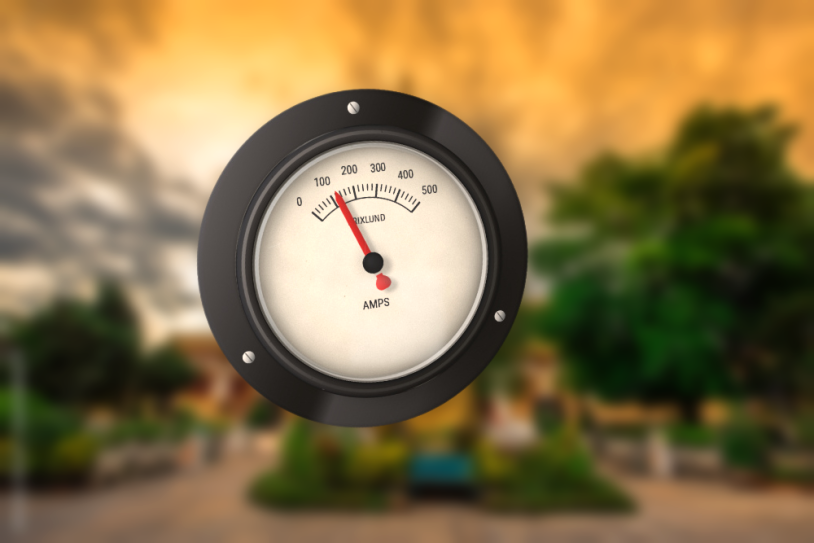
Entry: 120 A
